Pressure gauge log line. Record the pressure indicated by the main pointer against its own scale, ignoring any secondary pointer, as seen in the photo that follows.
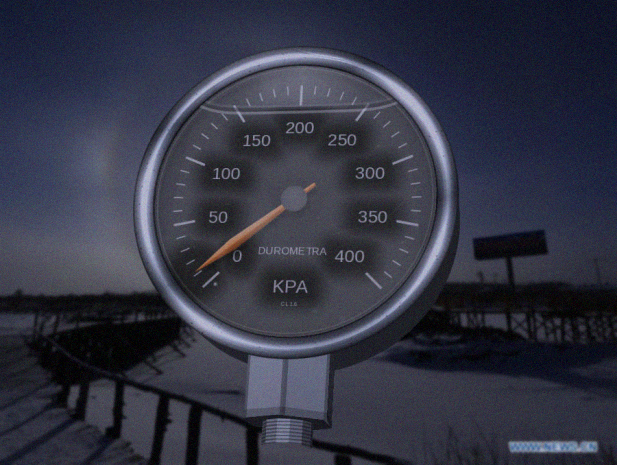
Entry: 10 kPa
